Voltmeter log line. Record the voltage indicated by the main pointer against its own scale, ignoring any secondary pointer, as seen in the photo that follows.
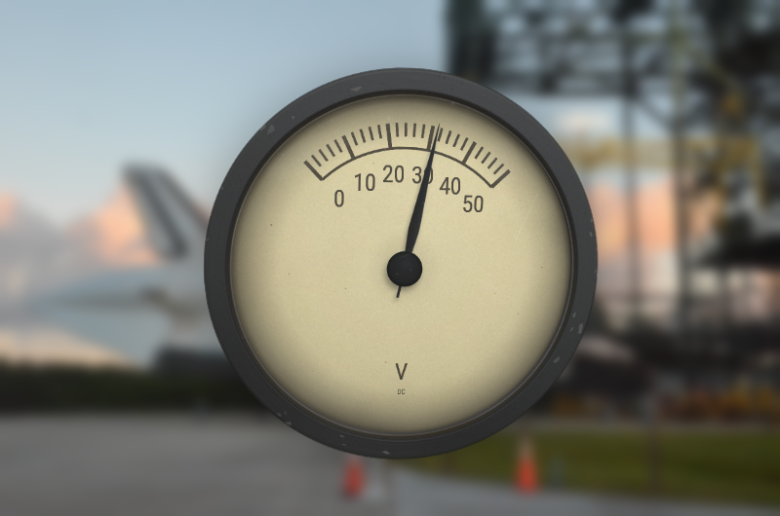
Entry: 31 V
